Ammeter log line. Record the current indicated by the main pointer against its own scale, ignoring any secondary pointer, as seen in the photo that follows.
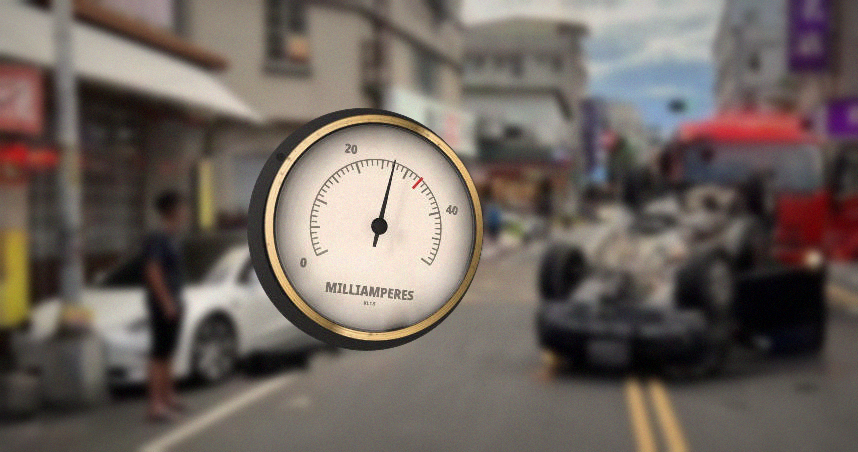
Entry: 27 mA
